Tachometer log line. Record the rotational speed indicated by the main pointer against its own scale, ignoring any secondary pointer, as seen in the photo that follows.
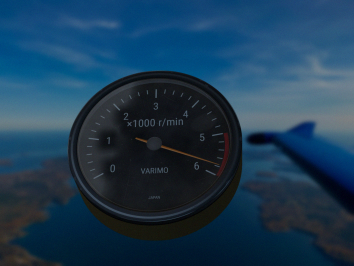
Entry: 5800 rpm
